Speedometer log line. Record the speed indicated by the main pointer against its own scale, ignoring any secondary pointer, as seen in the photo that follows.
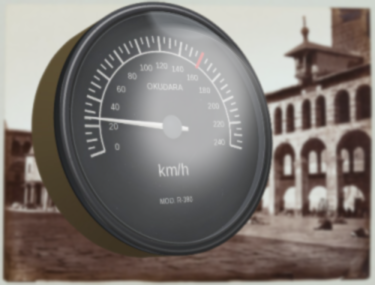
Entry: 25 km/h
